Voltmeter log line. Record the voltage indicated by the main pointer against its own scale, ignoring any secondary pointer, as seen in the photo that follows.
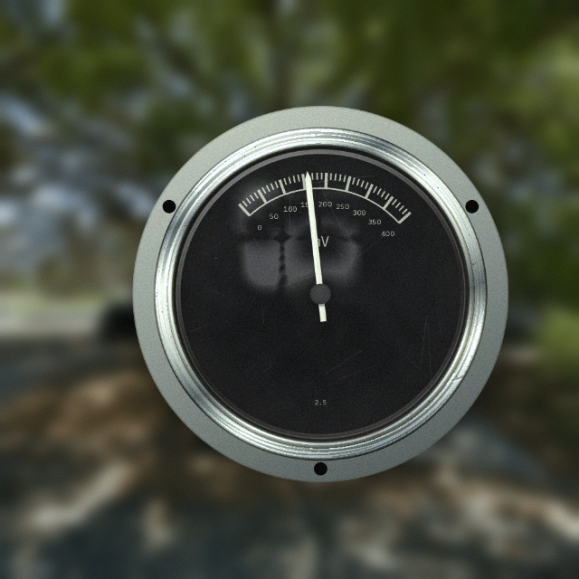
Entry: 160 mV
